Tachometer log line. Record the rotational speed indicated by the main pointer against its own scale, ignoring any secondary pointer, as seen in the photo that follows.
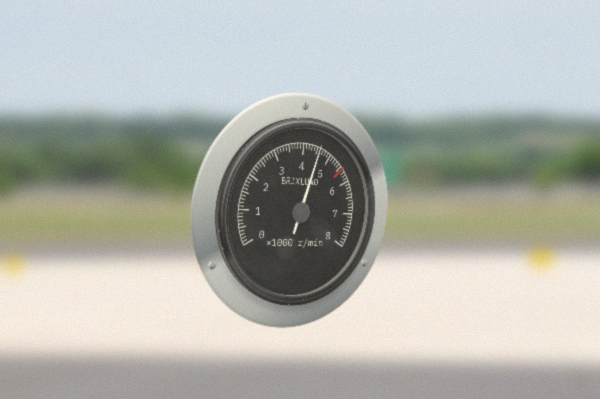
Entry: 4500 rpm
